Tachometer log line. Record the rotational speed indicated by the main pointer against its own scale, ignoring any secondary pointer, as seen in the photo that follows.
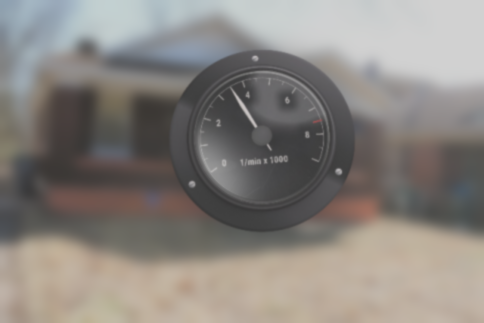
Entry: 3500 rpm
